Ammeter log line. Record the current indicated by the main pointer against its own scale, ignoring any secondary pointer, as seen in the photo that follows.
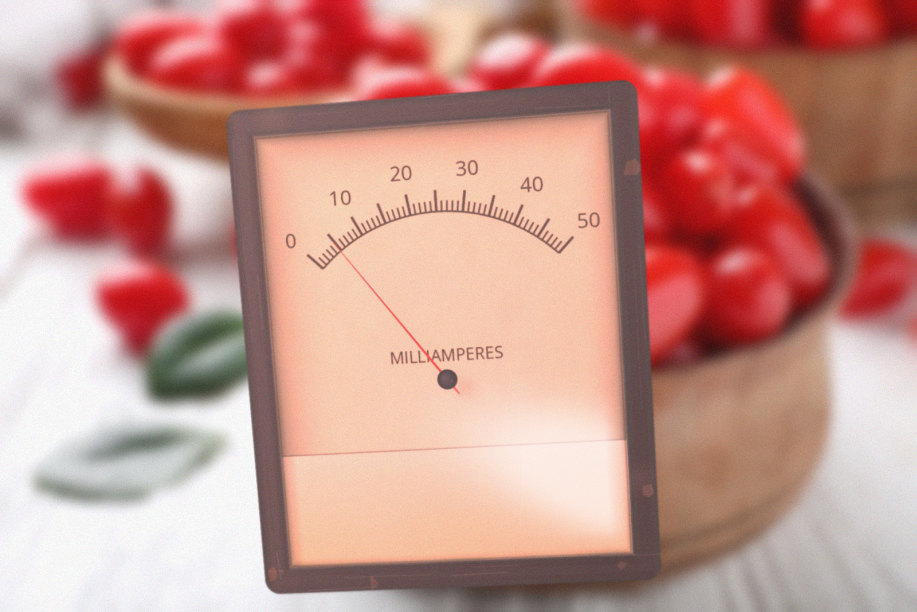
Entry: 5 mA
